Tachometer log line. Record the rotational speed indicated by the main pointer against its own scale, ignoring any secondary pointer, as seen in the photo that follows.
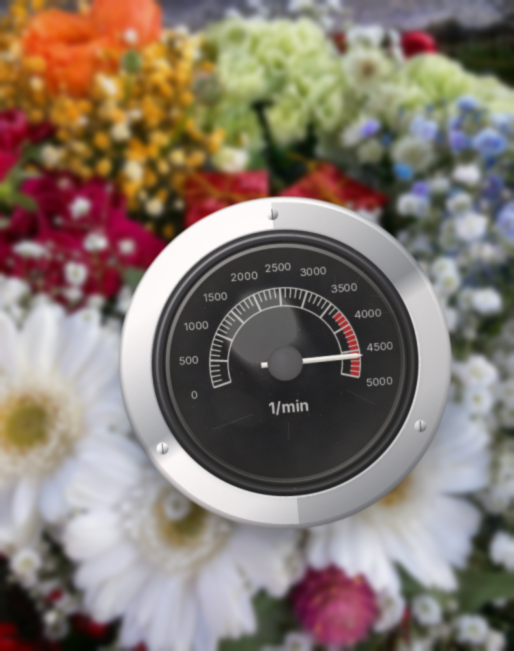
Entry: 4600 rpm
